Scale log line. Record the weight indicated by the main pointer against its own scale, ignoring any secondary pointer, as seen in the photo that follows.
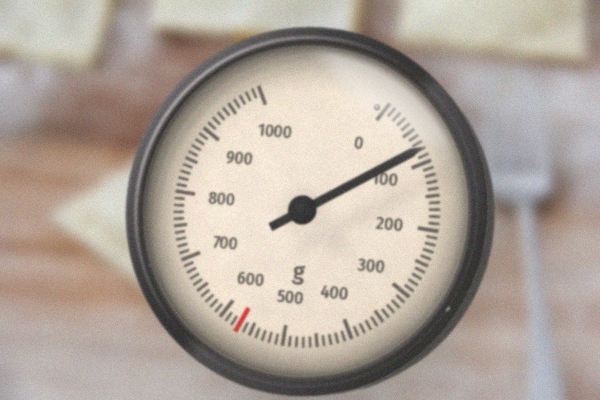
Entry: 80 g
